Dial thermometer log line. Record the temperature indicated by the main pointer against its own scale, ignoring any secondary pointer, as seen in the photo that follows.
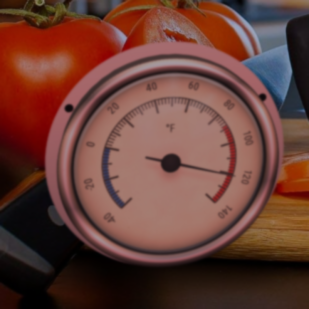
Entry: 120 °F
